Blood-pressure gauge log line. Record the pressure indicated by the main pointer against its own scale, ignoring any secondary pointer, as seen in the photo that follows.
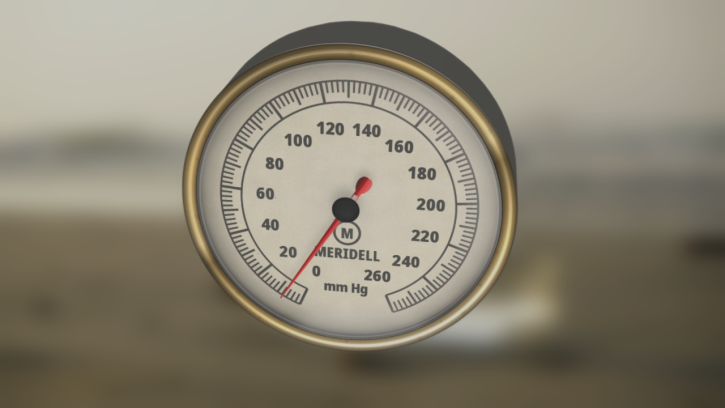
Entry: 8 mmHg
